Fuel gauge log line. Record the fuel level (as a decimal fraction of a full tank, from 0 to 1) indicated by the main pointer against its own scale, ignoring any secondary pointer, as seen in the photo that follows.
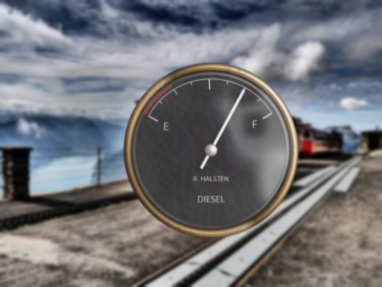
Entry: 0.75
